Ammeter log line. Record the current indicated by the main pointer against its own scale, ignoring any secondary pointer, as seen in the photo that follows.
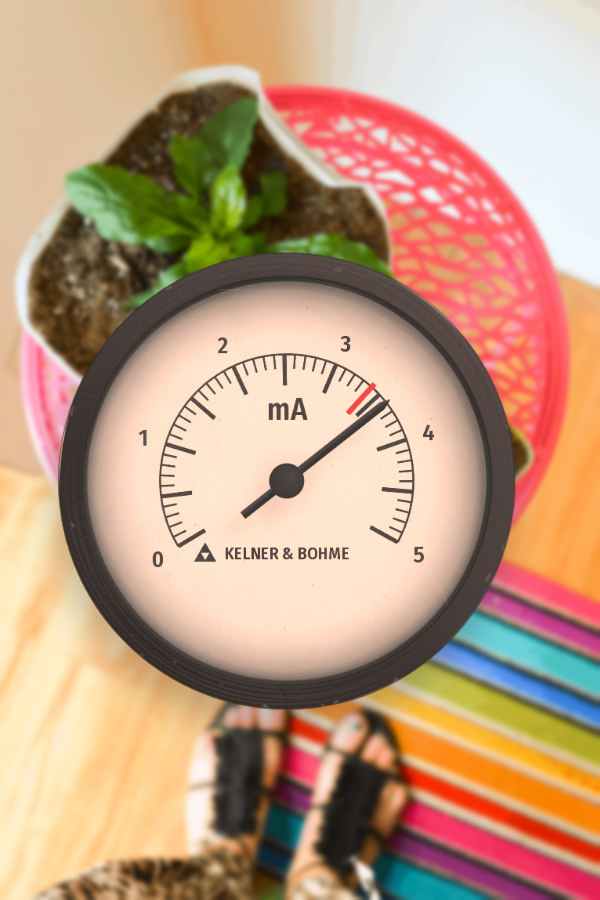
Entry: 3.6 mA
